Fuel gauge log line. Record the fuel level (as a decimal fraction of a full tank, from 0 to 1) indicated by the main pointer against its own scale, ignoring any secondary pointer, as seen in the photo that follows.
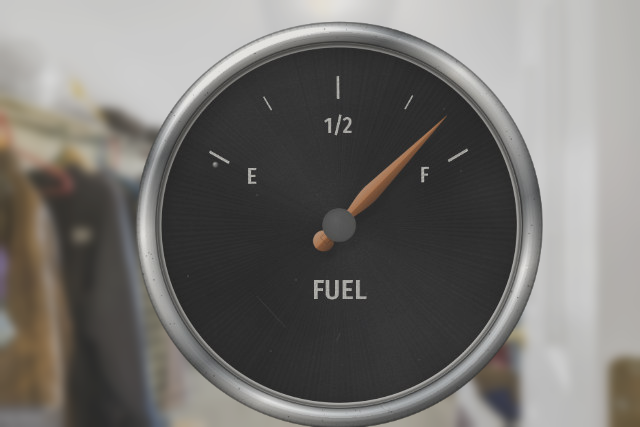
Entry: 0.875
